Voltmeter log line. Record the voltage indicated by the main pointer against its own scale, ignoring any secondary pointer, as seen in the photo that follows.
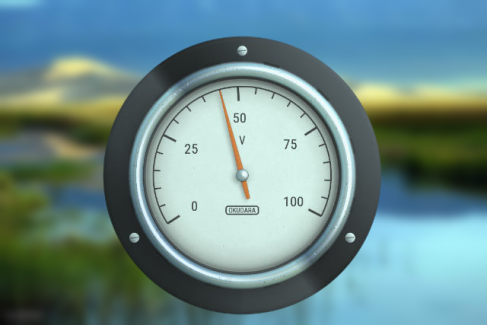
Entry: 45 V
